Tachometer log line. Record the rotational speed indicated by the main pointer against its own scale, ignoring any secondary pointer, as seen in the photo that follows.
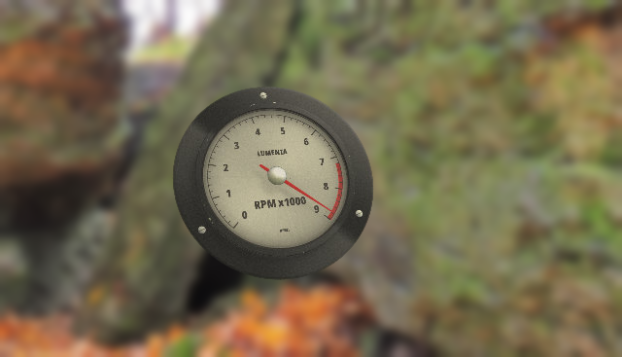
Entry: 8800 rpm
